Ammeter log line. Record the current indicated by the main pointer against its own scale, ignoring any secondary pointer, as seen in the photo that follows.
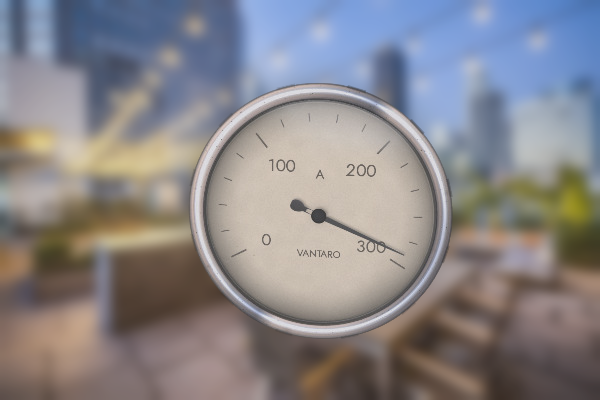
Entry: 290 A
